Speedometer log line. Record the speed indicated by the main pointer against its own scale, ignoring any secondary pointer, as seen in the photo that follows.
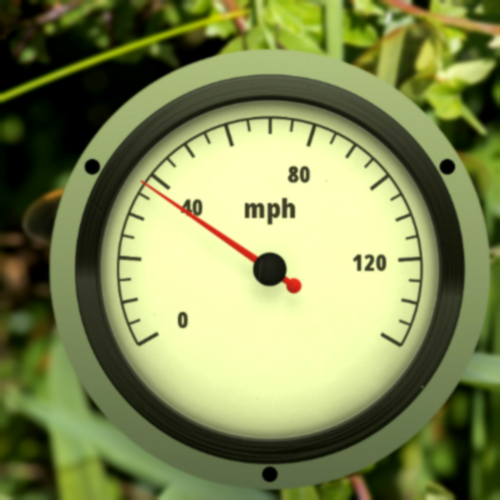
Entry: 37.5 mph
